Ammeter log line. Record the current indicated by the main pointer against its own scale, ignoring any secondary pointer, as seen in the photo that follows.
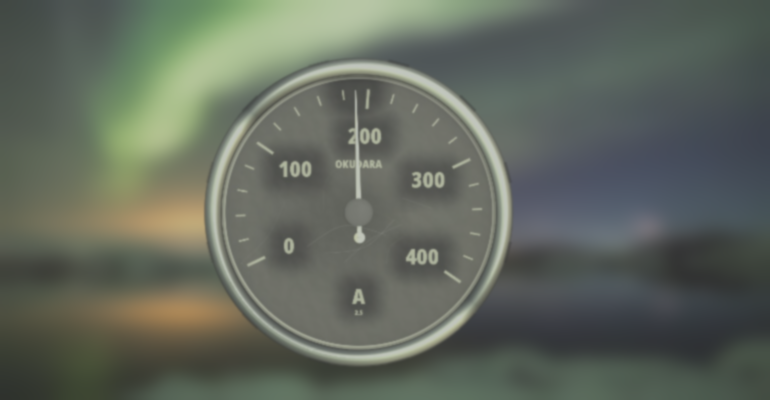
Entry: 190 A
